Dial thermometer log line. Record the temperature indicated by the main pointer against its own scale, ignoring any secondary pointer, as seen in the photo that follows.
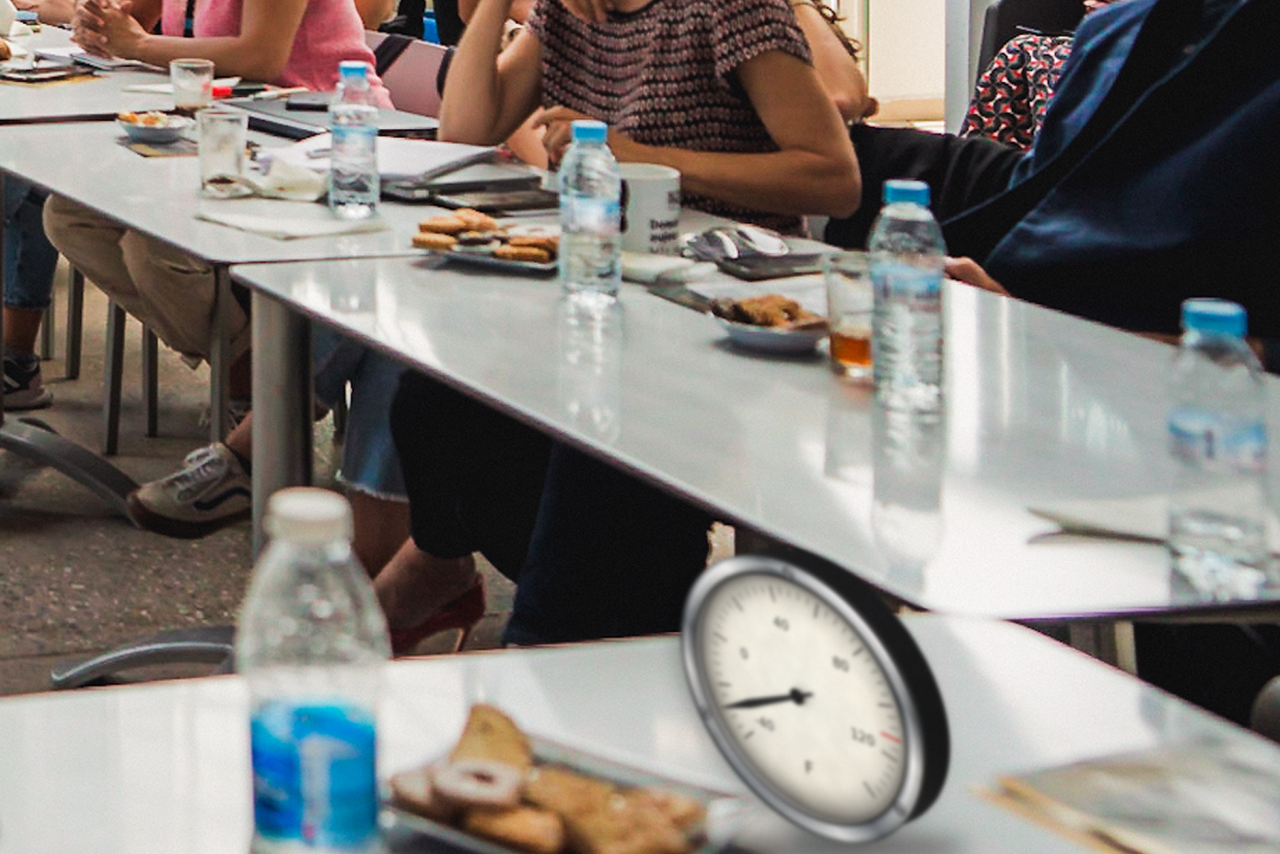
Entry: -28 °F
